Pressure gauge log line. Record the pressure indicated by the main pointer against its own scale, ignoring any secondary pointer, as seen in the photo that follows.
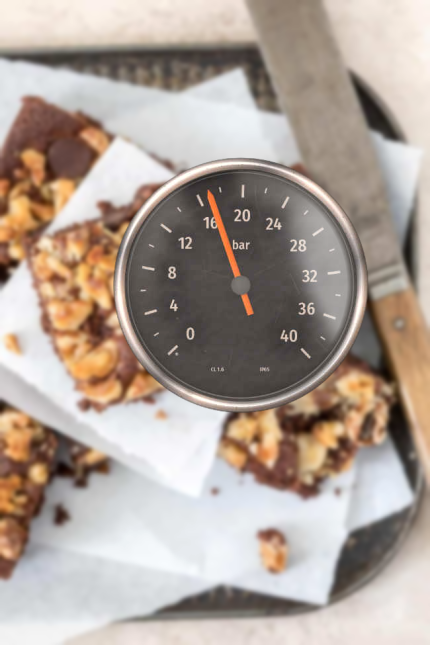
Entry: 17 bar
